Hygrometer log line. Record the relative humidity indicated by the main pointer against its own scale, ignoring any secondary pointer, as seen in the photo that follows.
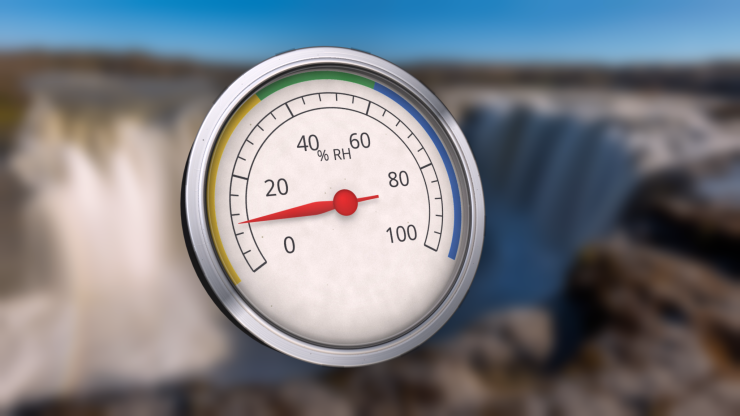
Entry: 10 %
